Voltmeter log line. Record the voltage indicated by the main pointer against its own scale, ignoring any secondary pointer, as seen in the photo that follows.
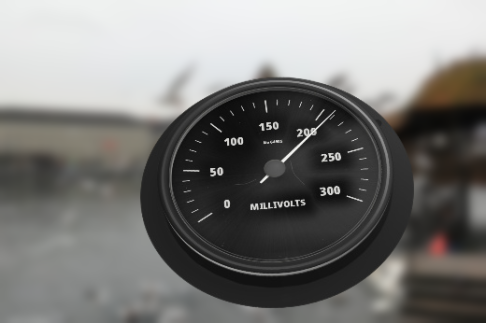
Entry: 210 mV
